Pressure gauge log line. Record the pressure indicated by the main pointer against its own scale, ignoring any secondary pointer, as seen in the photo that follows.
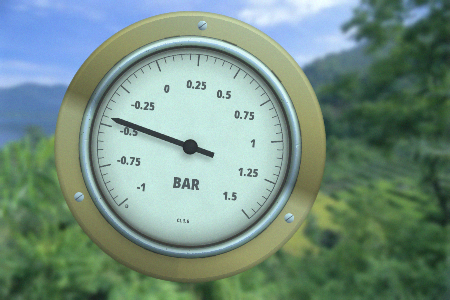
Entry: -0.45 bar
